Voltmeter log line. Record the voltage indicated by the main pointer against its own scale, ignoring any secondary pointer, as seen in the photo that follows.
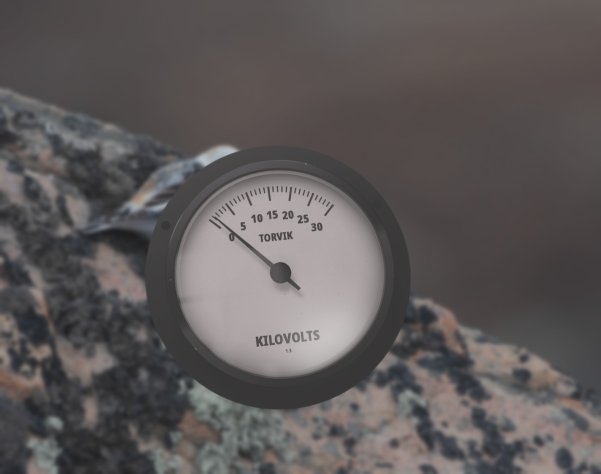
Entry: 1 kV
